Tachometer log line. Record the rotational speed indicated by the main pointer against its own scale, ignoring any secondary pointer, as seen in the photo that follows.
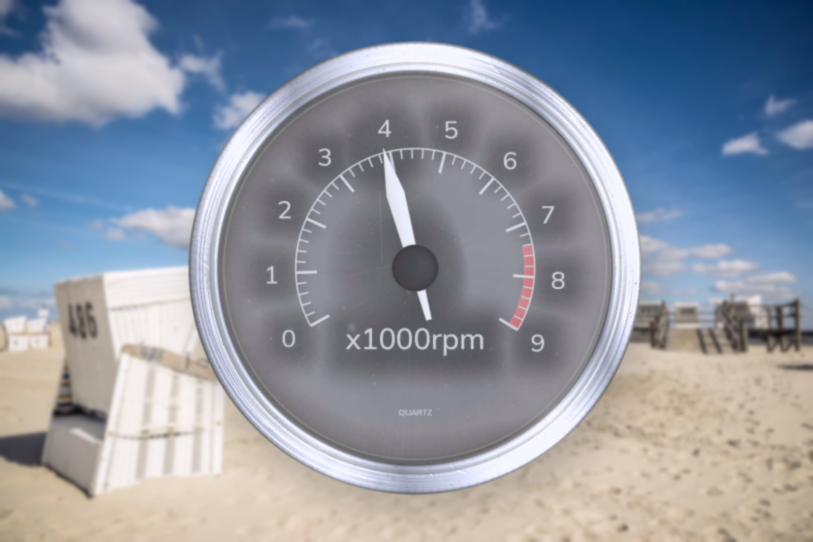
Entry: 3900 rpm
